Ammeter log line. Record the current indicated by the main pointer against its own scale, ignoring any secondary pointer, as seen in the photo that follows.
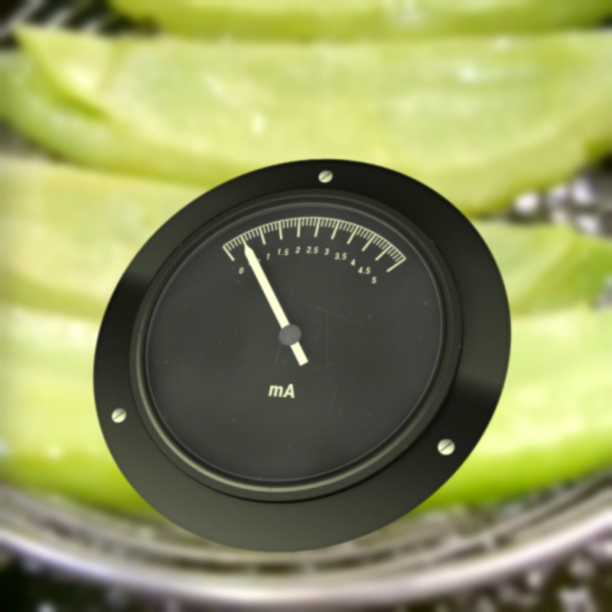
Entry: 0.5 mA
